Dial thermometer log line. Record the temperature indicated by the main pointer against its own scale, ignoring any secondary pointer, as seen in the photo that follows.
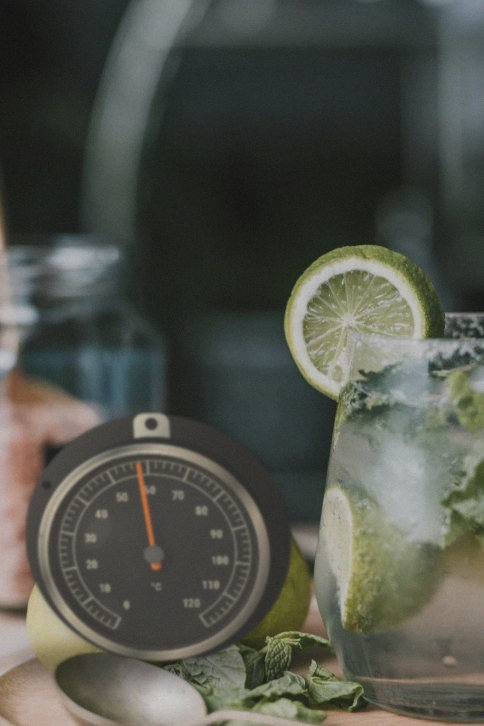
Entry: 58 °C
